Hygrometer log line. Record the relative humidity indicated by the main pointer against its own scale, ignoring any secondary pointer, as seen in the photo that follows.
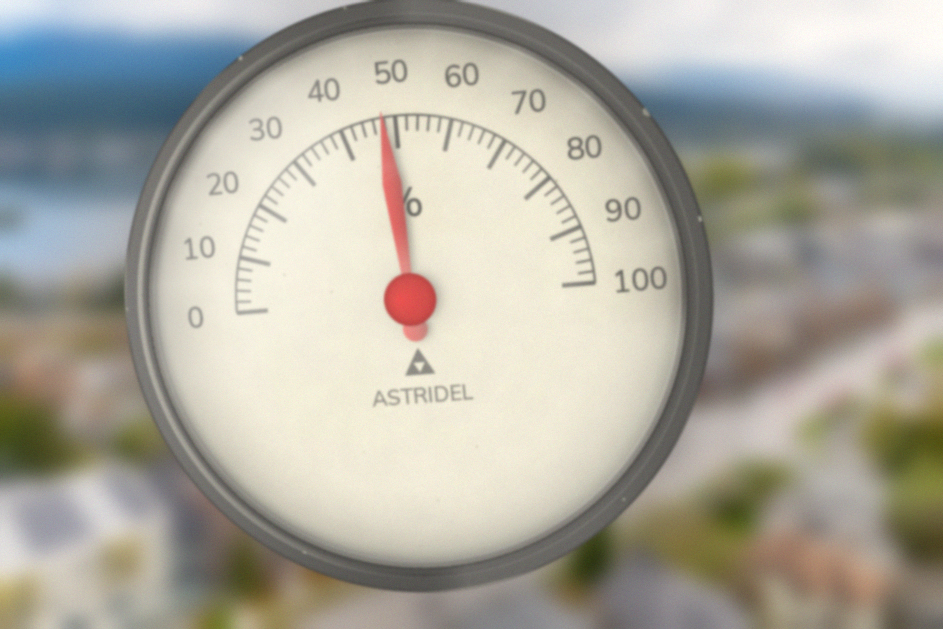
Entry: 48 %
